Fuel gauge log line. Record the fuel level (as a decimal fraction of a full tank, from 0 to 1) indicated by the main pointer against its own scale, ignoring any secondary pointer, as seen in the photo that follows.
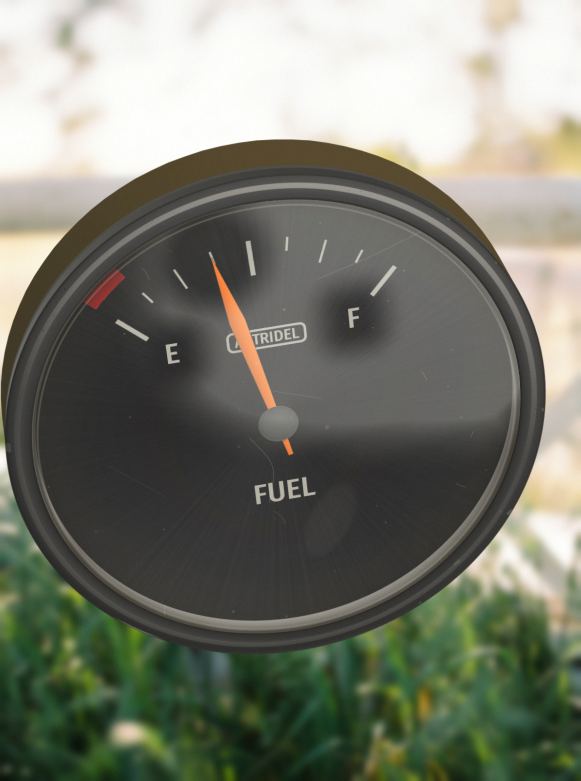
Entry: 0.375
